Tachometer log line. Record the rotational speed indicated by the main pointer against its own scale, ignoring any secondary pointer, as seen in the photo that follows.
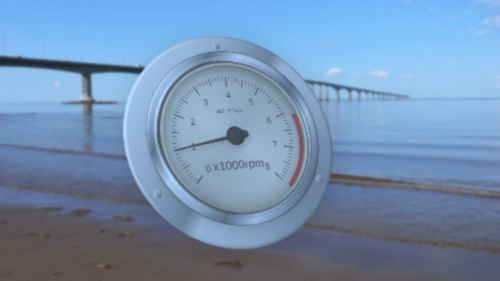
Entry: 1000 rpm
